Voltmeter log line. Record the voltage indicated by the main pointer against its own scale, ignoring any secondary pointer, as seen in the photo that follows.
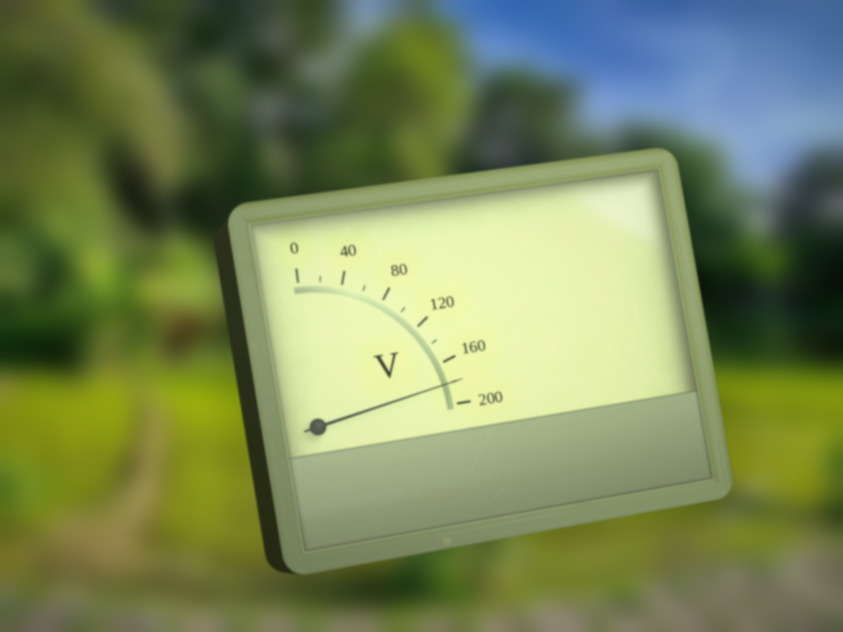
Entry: 180 V
